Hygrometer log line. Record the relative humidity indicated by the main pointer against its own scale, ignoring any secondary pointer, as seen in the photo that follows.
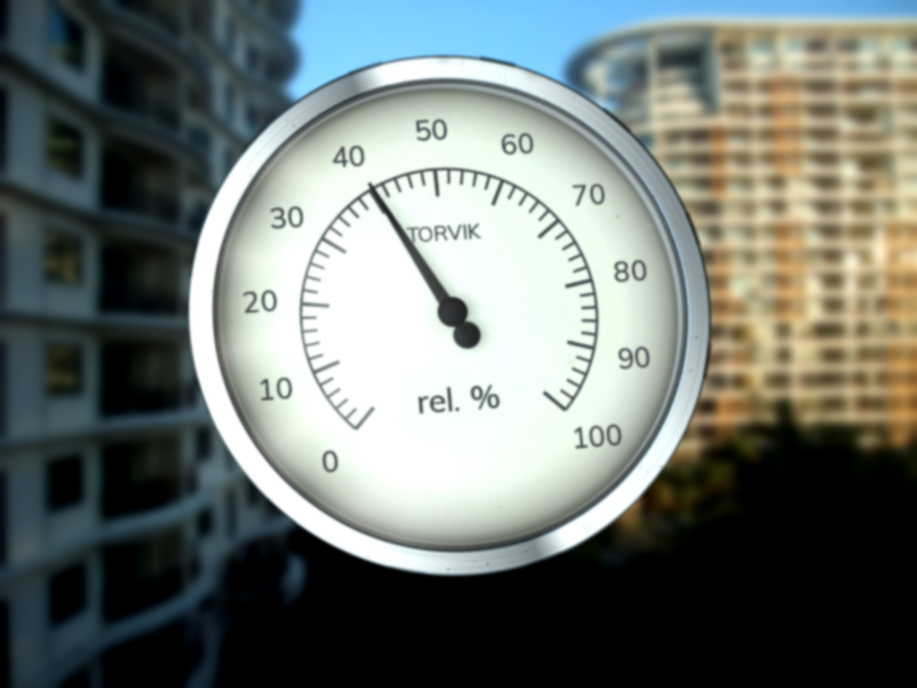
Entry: 40 %
